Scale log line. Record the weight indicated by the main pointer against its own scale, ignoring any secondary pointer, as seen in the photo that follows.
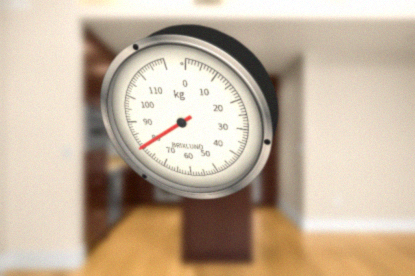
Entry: 80 kg
